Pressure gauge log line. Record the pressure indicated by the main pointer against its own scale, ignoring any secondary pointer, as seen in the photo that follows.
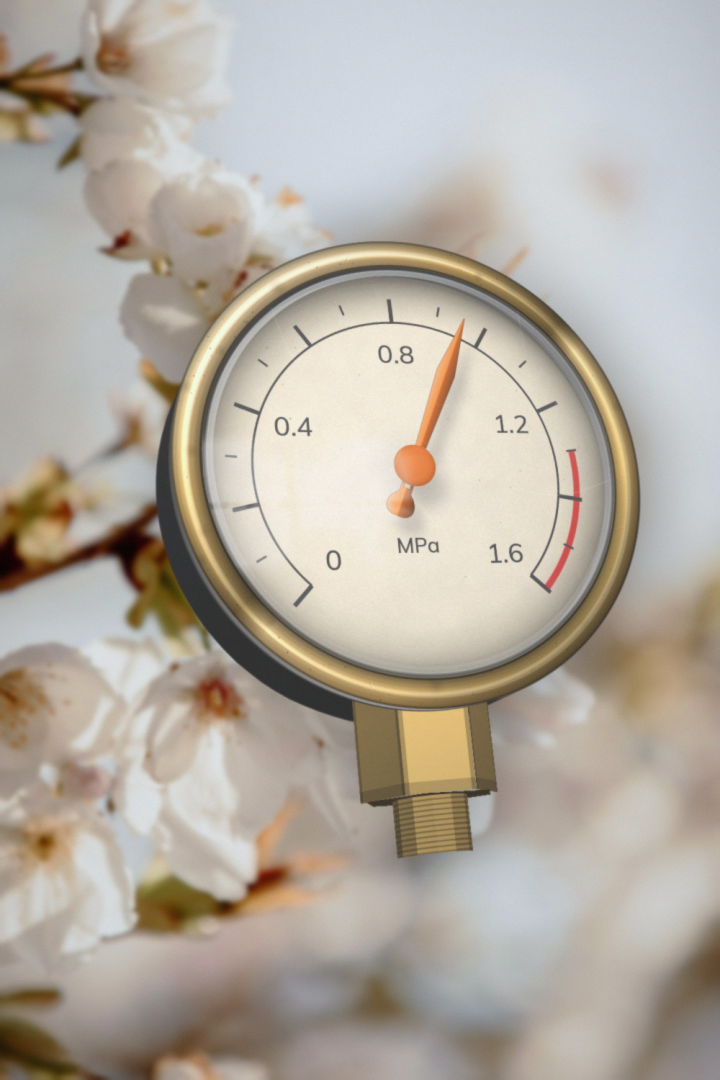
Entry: 0.95 MPa
